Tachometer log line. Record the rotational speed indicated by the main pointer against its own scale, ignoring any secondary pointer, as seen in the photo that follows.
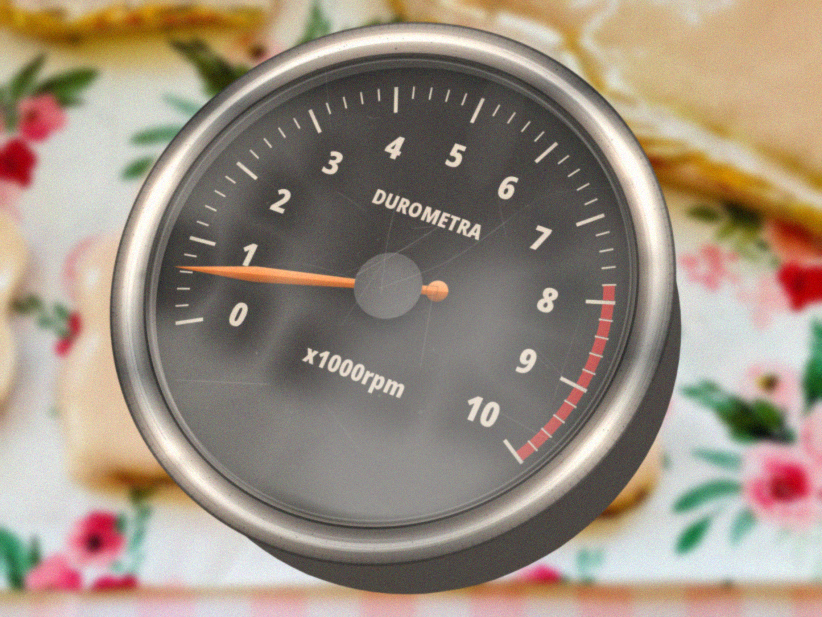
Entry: 600 rpm
